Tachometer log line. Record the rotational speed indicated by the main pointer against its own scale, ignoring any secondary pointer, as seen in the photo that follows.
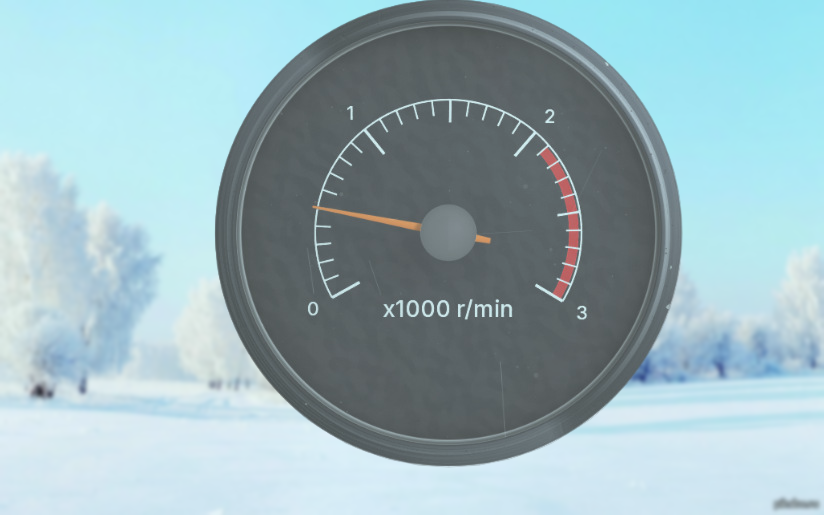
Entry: 500 rpm
